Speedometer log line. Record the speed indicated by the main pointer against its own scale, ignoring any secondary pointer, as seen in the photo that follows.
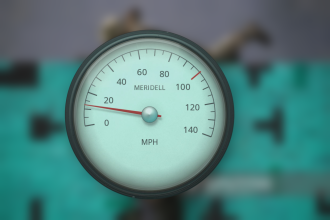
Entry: 12.5 mph
